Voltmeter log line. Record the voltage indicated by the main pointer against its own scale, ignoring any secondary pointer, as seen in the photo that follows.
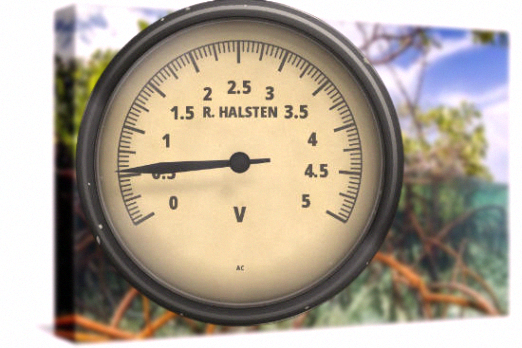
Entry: 0.55 V
